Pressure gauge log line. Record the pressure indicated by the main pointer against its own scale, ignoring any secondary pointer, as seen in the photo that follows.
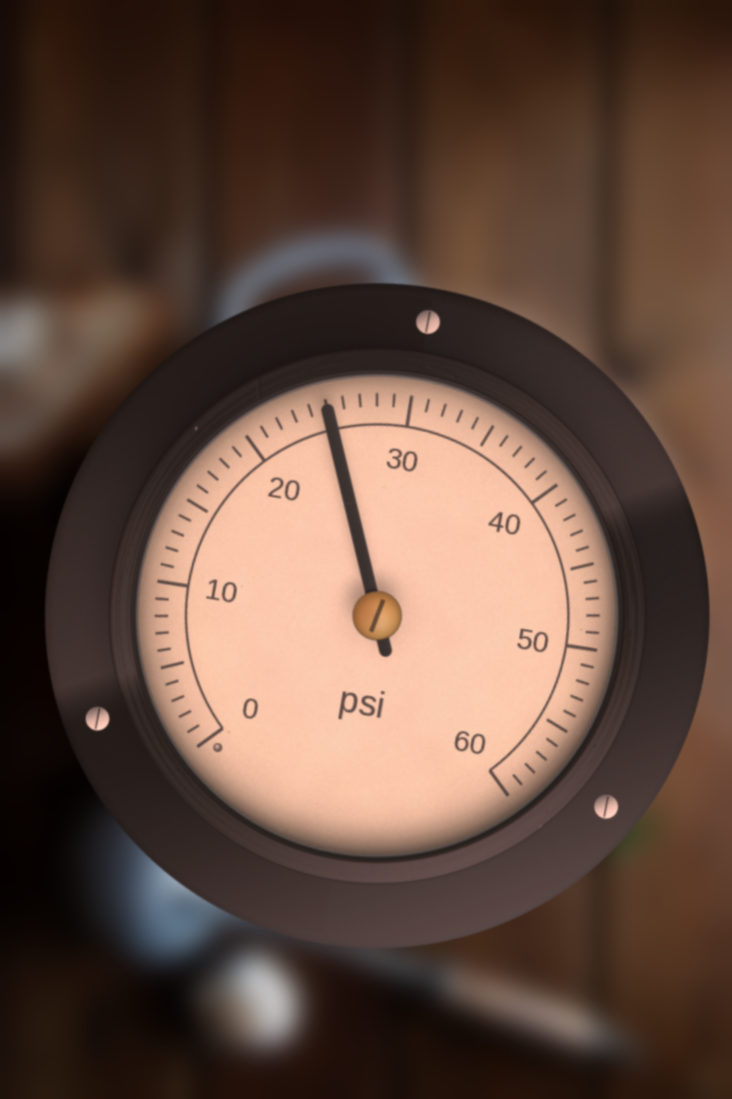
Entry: 25 psi
